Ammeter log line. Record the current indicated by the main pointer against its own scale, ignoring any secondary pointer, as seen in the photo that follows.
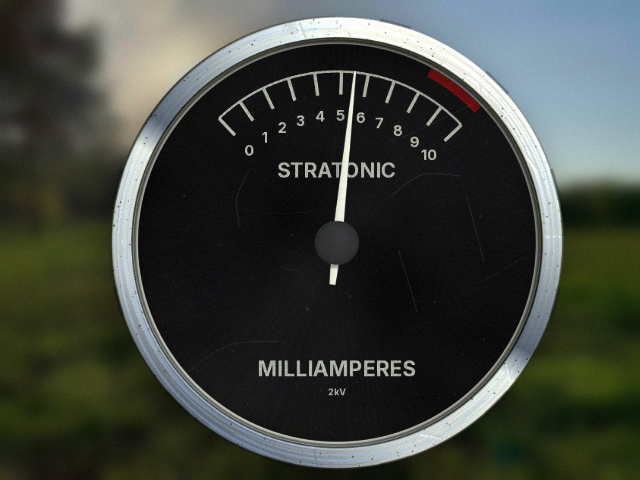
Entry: 5.5 mA
